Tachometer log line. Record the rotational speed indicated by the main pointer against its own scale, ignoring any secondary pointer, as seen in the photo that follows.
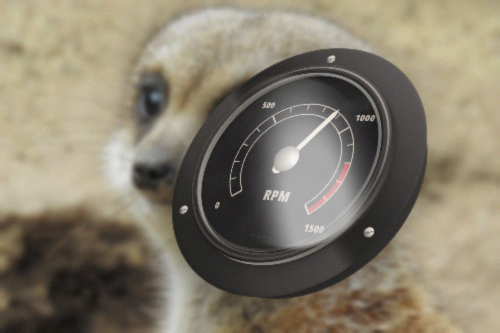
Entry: 900 rpm
